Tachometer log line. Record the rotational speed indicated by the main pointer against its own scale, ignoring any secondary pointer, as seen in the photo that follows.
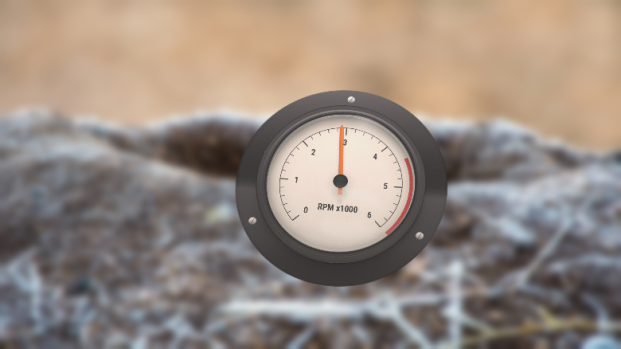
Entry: 2900 rpm
